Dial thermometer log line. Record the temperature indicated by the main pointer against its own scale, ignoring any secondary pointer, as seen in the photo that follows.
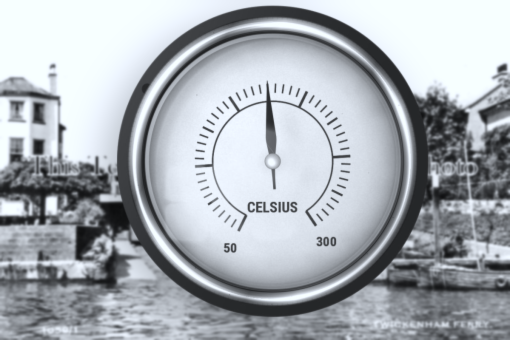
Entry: 175 °C
